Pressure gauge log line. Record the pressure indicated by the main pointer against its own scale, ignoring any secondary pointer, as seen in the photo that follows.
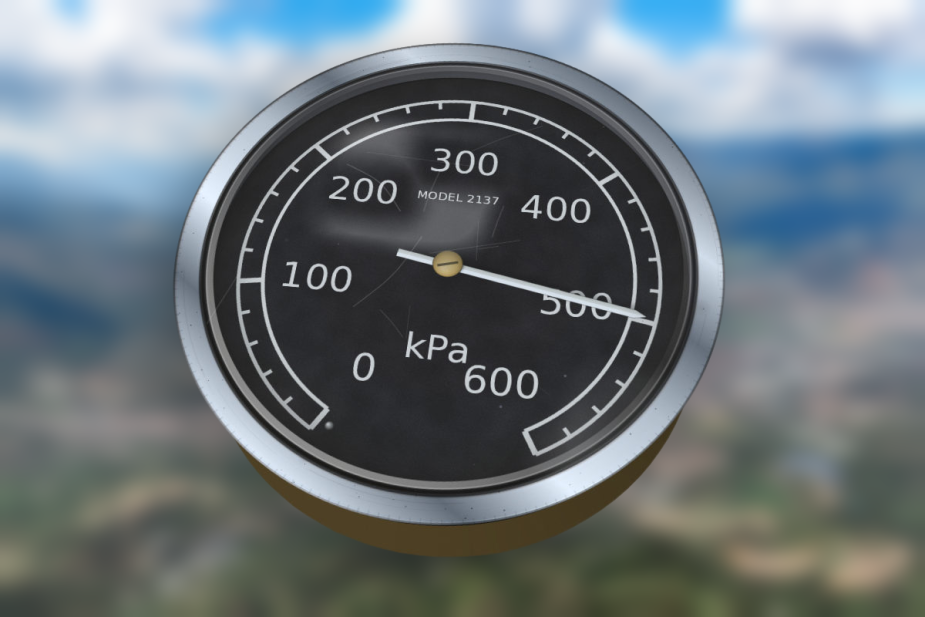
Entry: 500 kPa
